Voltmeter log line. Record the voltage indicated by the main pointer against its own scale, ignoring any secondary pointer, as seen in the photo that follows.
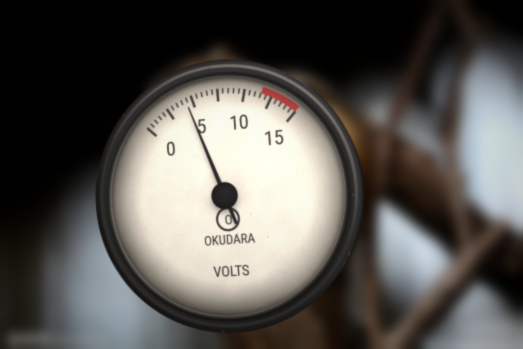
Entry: 4.5 V
